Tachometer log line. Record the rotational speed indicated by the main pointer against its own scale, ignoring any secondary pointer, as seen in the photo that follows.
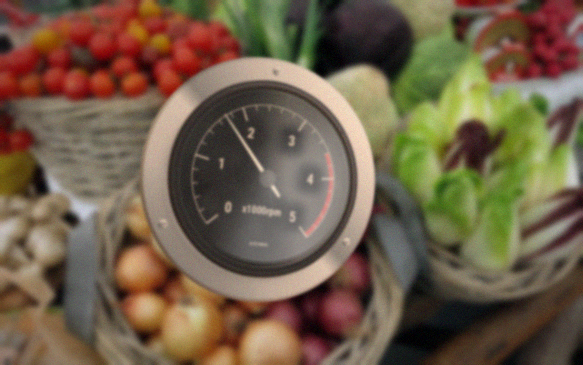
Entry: 1700 rpm
